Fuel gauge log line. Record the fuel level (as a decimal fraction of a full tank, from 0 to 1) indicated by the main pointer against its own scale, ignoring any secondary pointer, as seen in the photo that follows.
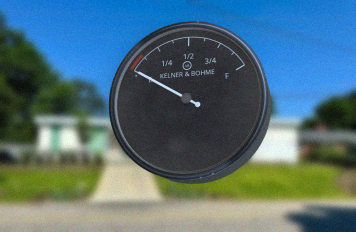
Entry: 0
